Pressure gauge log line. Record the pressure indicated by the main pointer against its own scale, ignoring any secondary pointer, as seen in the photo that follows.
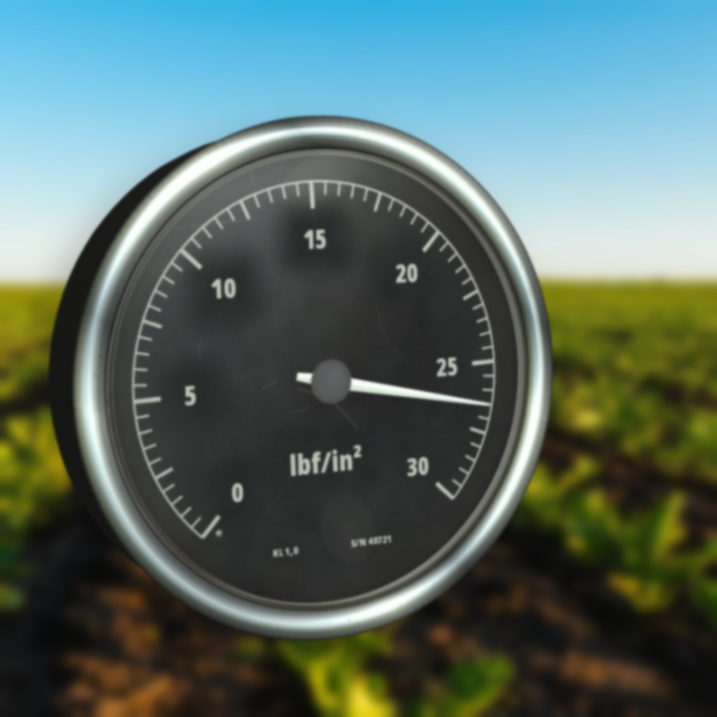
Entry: 26.5 psi
